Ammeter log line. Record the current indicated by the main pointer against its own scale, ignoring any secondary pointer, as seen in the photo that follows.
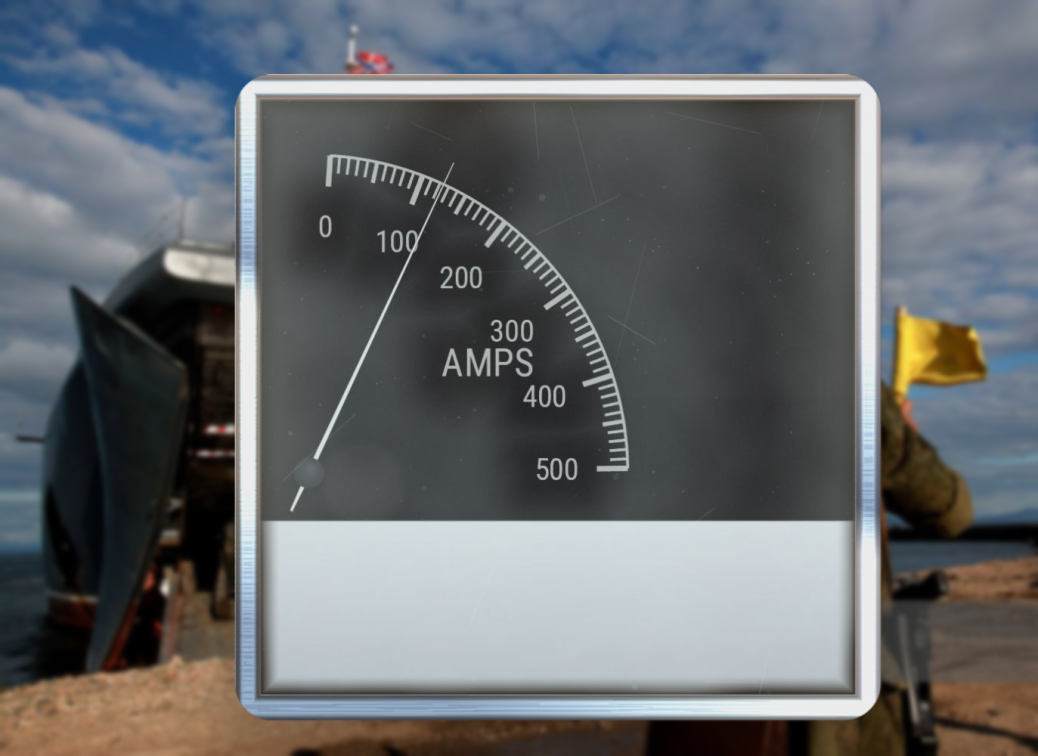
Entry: 125 A
